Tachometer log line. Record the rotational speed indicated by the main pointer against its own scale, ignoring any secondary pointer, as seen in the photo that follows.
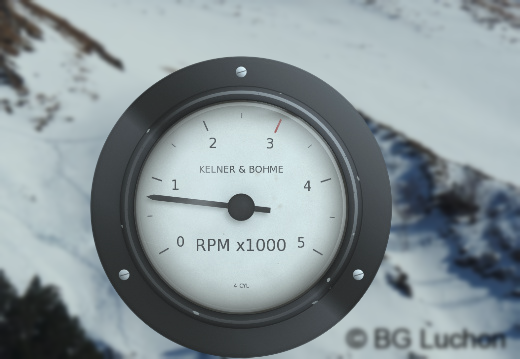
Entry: 750 rpm
